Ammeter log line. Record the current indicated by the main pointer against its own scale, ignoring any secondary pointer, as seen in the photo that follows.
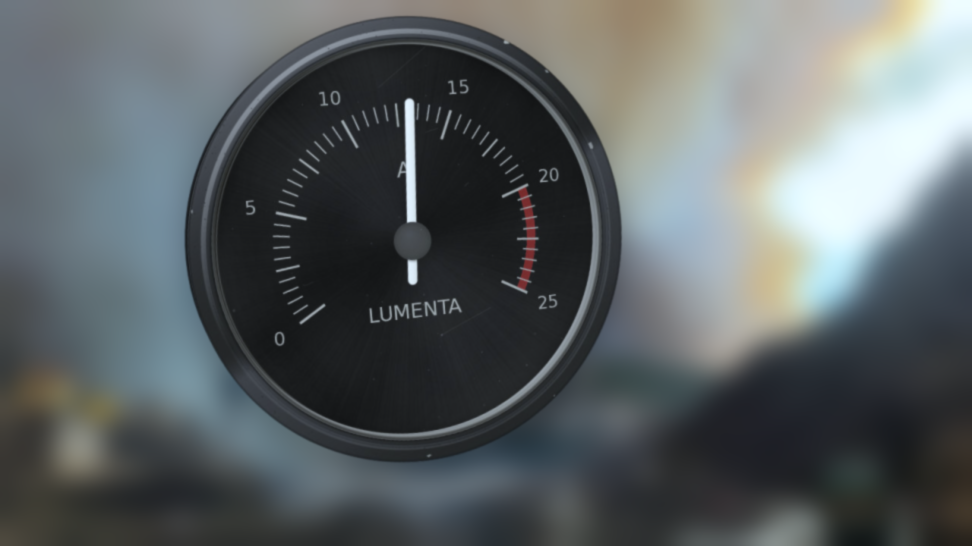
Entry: 13 A
